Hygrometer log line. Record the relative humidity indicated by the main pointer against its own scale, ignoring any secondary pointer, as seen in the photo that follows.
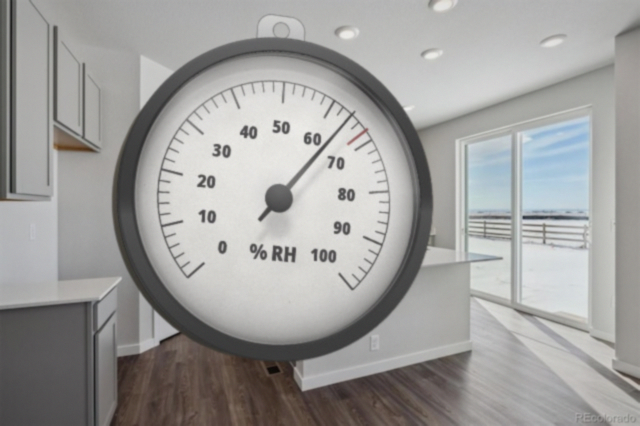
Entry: 64 %
